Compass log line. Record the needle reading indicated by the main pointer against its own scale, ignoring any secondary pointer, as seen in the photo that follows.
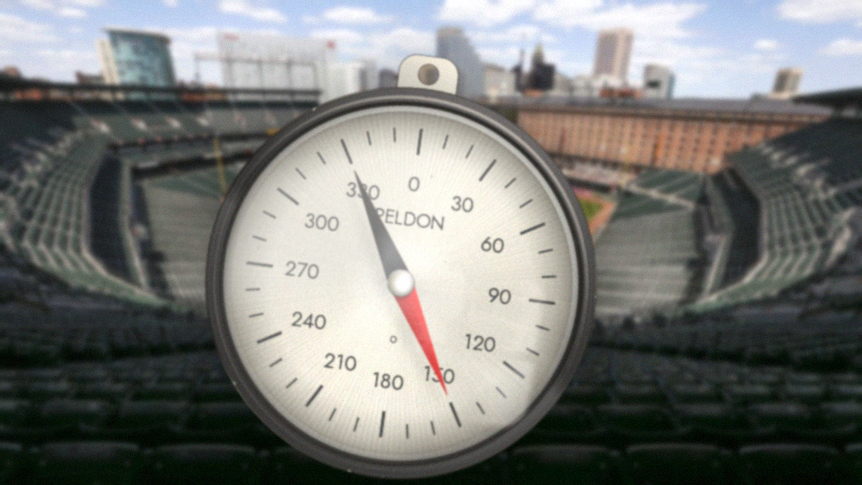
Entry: 150 °
